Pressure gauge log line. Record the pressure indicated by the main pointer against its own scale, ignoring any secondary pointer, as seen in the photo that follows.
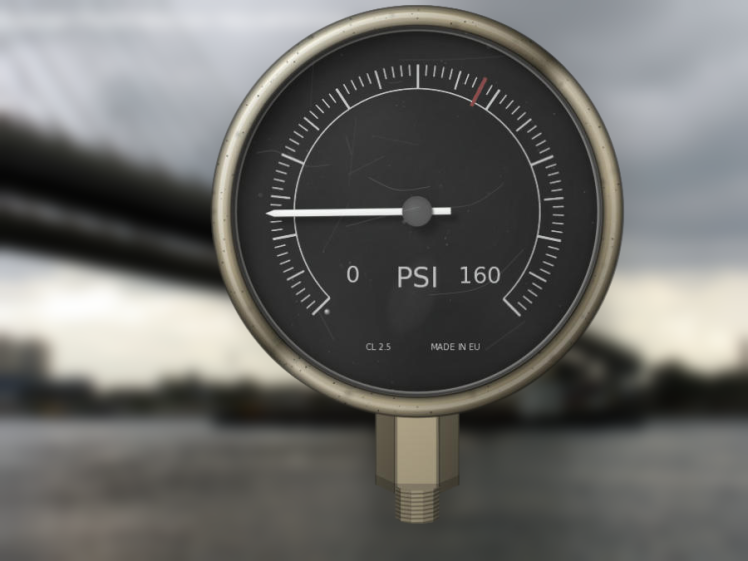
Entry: 26 psi
